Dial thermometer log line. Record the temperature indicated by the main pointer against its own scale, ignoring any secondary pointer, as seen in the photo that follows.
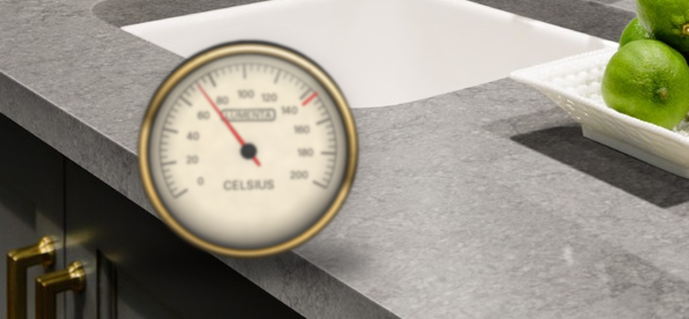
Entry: 72 °C
